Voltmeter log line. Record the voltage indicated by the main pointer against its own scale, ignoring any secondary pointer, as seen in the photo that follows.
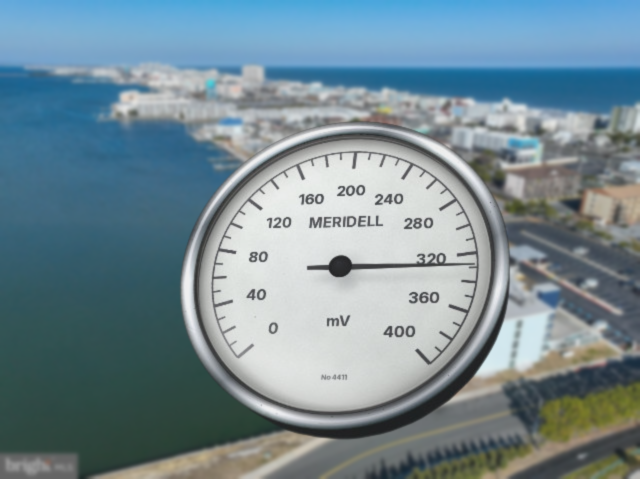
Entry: 330 mV
